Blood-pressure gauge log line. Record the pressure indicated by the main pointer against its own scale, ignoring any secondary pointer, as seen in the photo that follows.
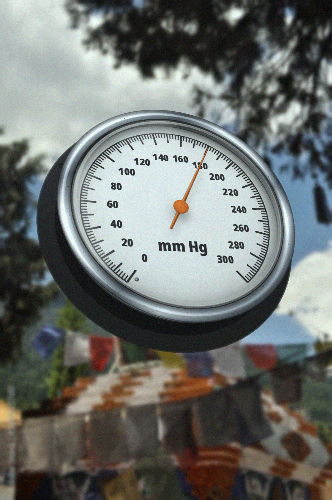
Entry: 180 mmHg
